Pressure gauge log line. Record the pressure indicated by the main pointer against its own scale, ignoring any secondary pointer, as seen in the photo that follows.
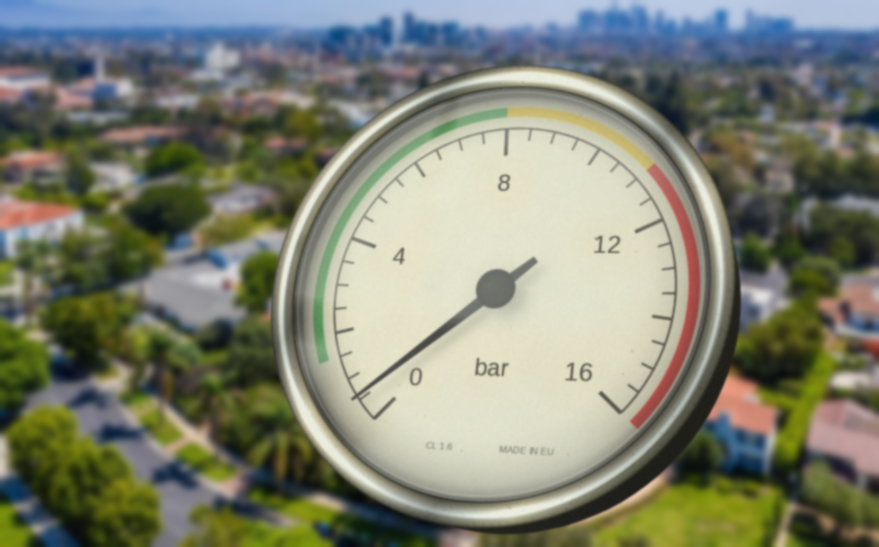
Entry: 0.5 bar
